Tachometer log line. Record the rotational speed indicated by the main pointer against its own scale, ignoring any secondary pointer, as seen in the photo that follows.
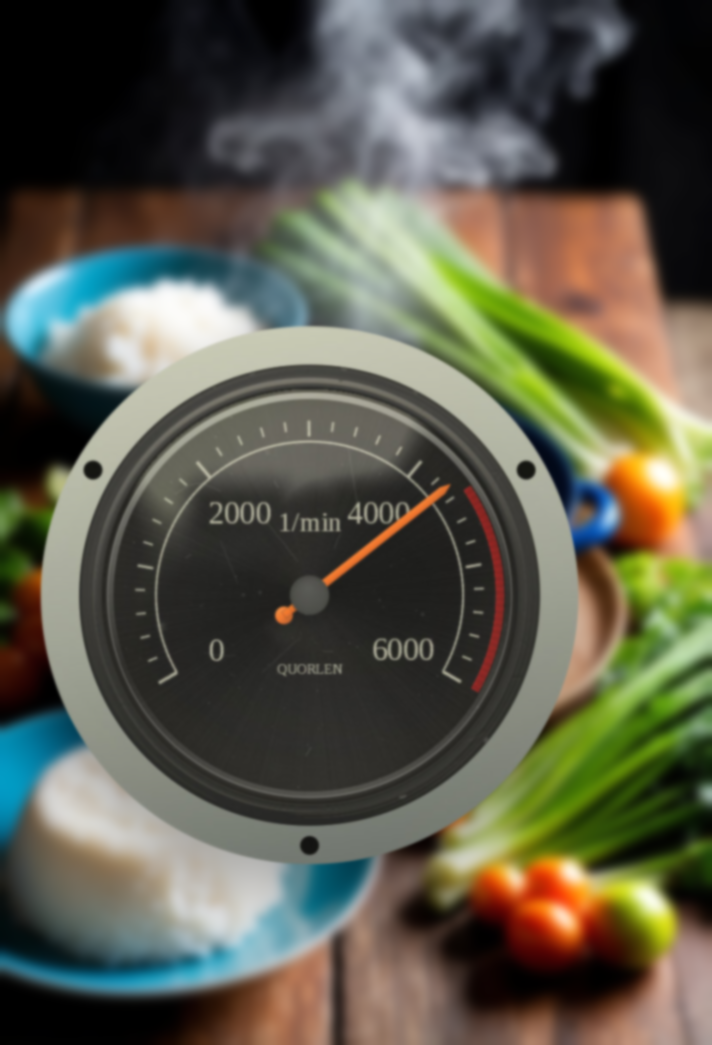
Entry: 4300 rpm
